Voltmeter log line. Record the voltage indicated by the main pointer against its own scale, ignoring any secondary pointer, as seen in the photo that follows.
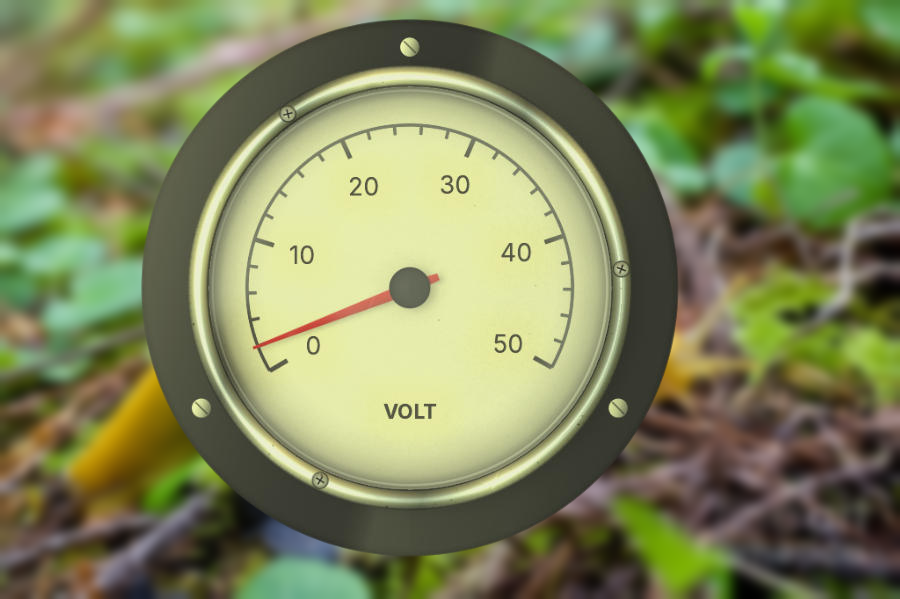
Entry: 2 V
